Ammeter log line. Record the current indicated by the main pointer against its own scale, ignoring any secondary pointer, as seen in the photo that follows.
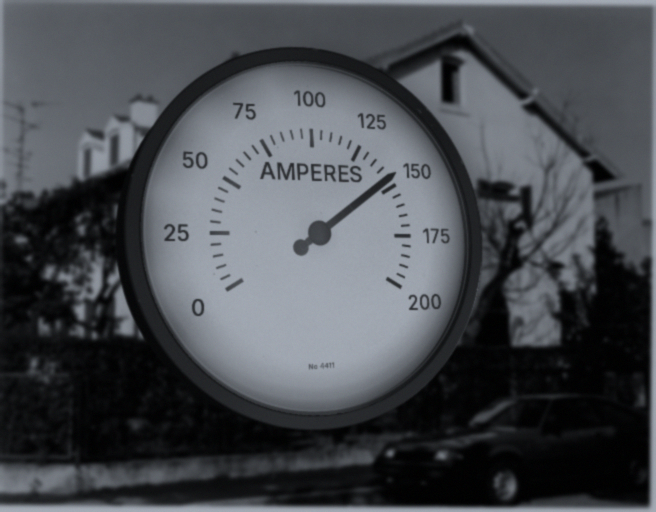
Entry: 145 A
